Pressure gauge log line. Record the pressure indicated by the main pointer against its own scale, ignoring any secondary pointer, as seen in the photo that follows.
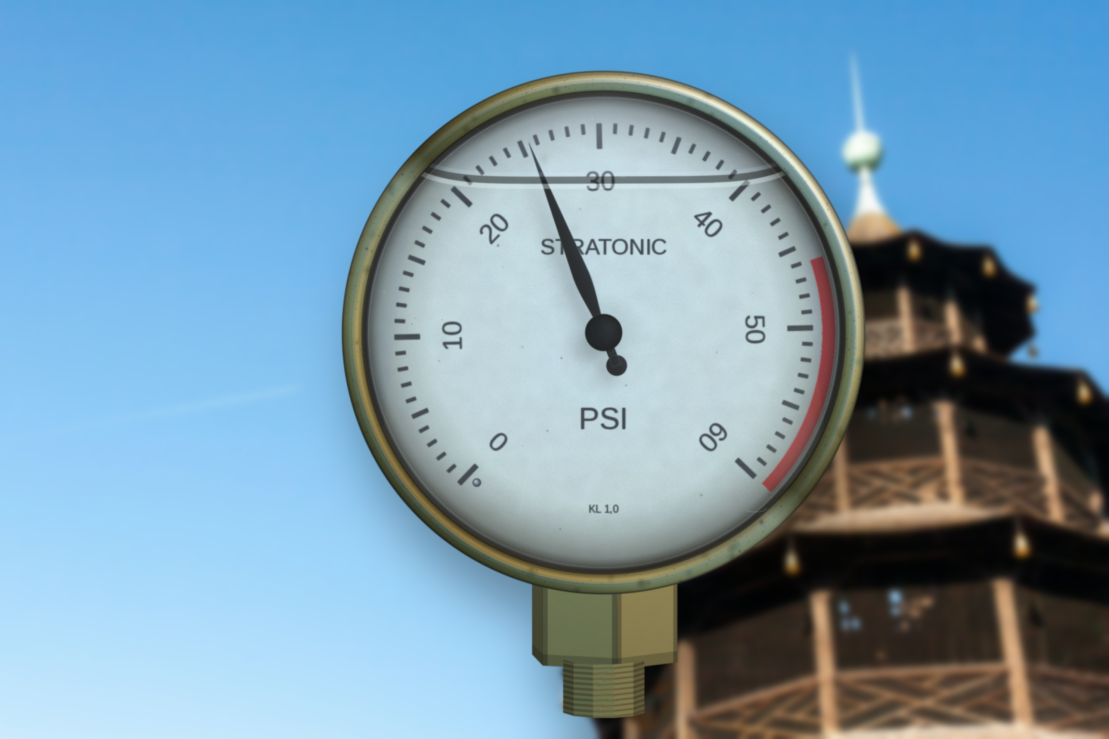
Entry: 25.5 psi
